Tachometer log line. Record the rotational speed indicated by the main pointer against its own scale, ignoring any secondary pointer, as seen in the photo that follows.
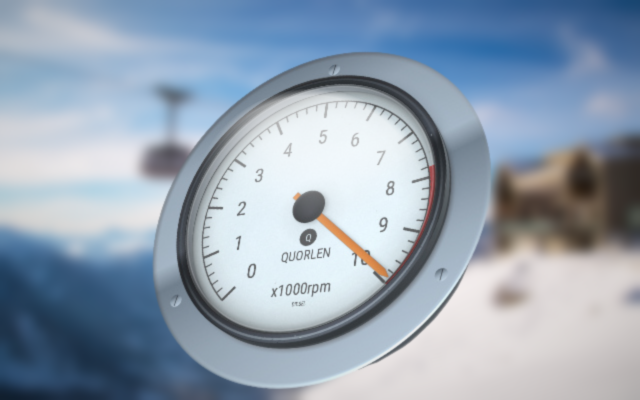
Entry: 9900 rpm
